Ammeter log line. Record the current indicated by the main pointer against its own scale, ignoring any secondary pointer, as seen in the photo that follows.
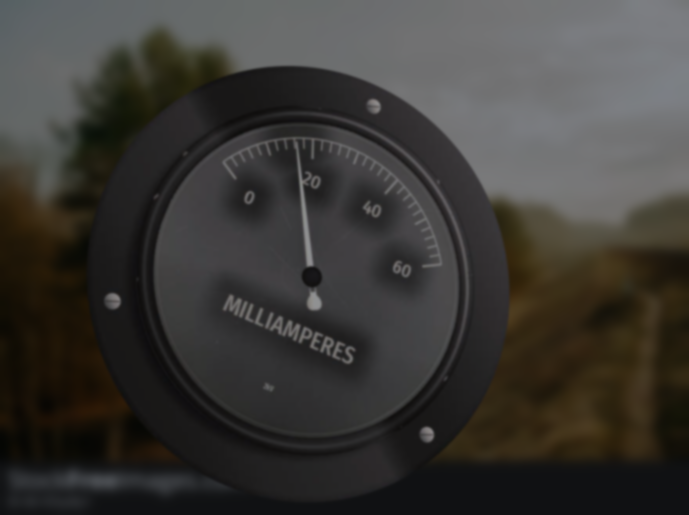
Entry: 16 mA
